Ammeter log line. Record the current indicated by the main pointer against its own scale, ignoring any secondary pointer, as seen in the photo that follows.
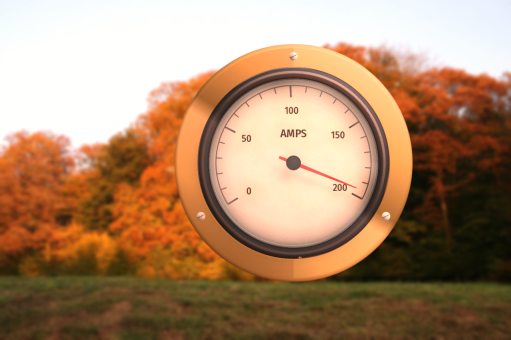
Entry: 195 A
